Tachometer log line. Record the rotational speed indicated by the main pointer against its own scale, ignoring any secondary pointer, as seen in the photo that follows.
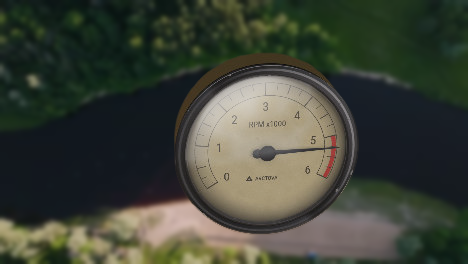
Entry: 5250 rpm
